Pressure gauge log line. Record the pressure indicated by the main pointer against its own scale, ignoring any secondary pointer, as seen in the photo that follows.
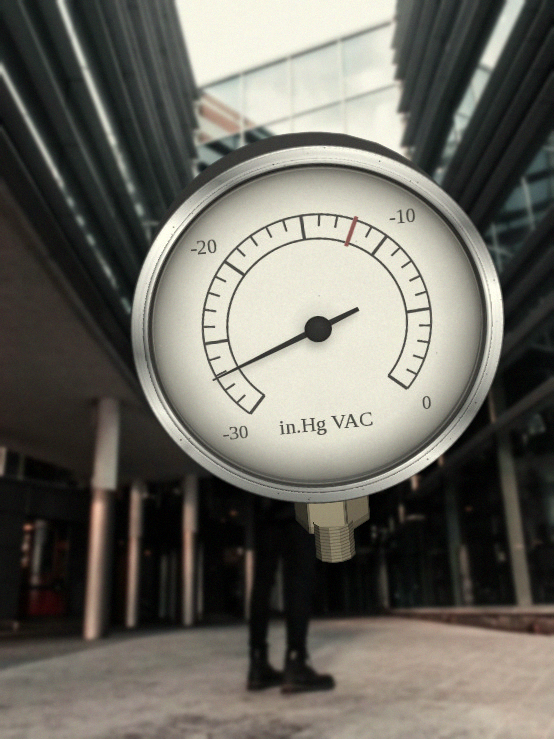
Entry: -27 inHg
